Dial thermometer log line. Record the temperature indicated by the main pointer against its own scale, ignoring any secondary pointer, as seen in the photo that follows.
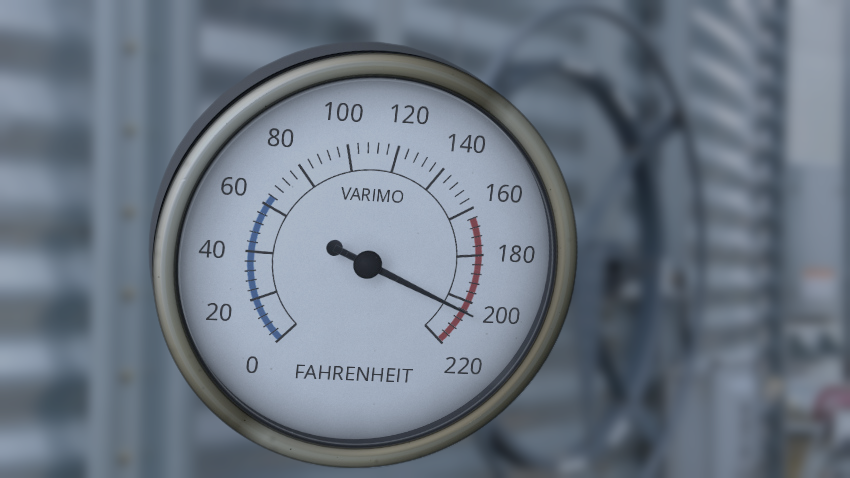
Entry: 204 °F
